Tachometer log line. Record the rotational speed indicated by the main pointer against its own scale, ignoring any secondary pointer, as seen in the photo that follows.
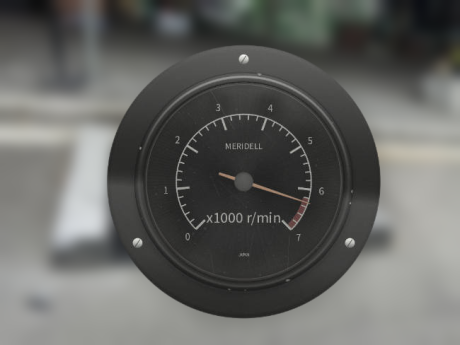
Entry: 6300 rpm
